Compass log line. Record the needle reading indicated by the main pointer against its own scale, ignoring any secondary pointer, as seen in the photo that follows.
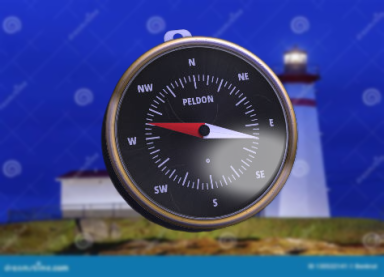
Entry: 285 °
